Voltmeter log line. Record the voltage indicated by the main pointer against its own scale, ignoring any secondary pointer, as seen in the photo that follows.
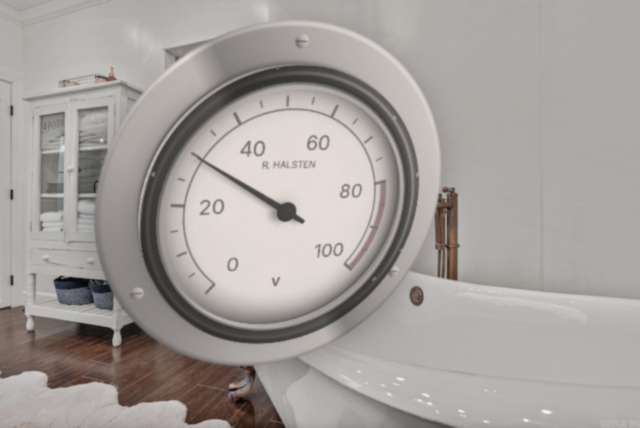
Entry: 30 V
